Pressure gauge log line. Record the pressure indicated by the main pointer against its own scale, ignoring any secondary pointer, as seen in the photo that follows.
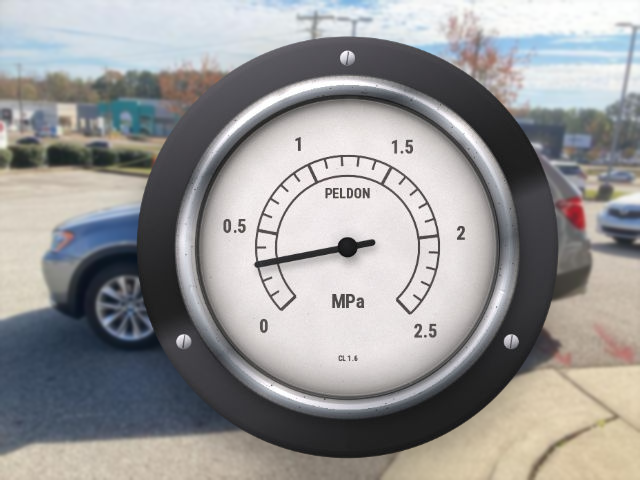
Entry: 0.3 MPa
